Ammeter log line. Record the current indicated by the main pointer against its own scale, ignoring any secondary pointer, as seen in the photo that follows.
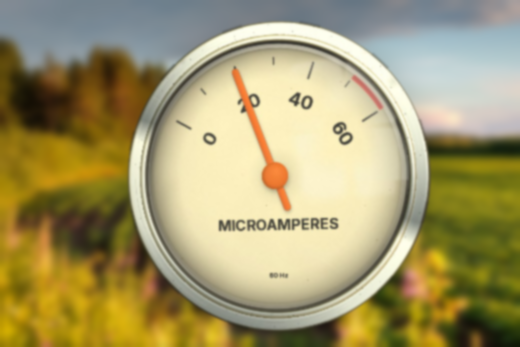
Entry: 20 µA
